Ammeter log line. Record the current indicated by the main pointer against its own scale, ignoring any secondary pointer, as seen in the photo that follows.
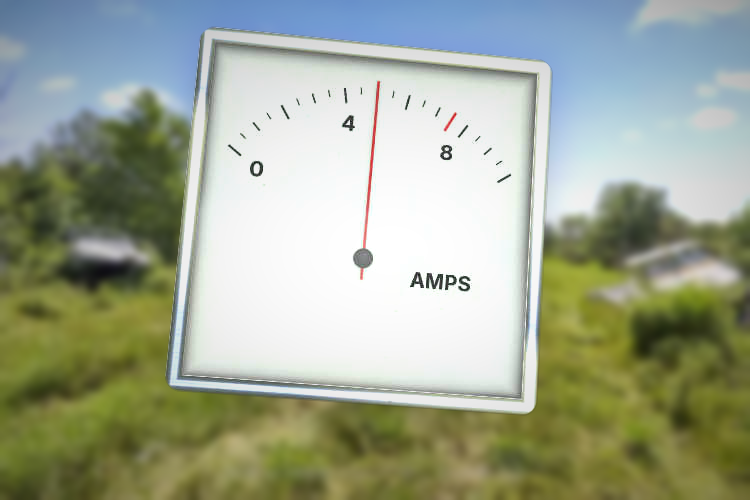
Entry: 5 A
